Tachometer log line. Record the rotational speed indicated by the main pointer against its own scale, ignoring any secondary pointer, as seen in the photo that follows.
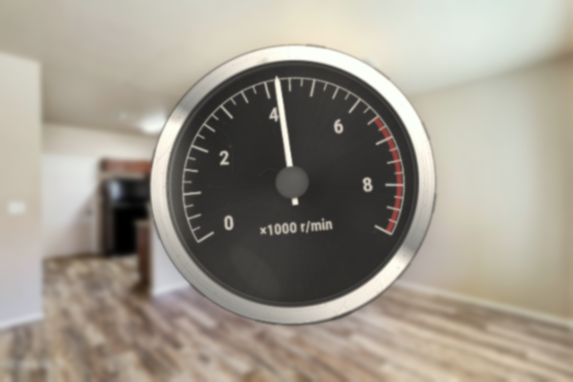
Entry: 4250 rpm
